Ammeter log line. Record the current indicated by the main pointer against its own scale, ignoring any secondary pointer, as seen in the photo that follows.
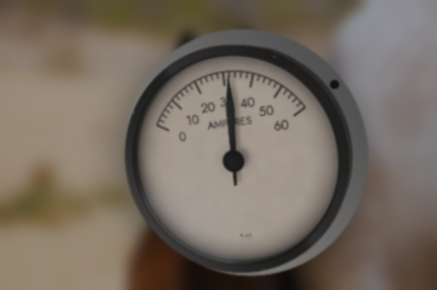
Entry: 32 A
